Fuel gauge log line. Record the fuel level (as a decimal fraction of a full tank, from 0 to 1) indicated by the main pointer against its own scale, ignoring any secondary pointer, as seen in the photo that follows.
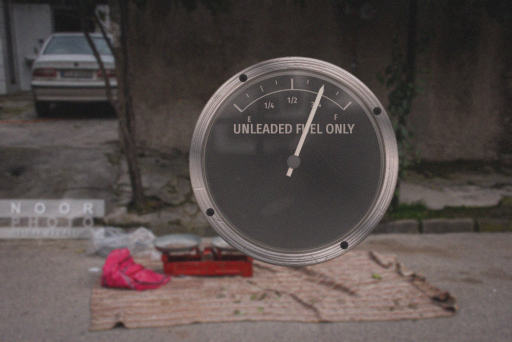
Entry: 0.75
